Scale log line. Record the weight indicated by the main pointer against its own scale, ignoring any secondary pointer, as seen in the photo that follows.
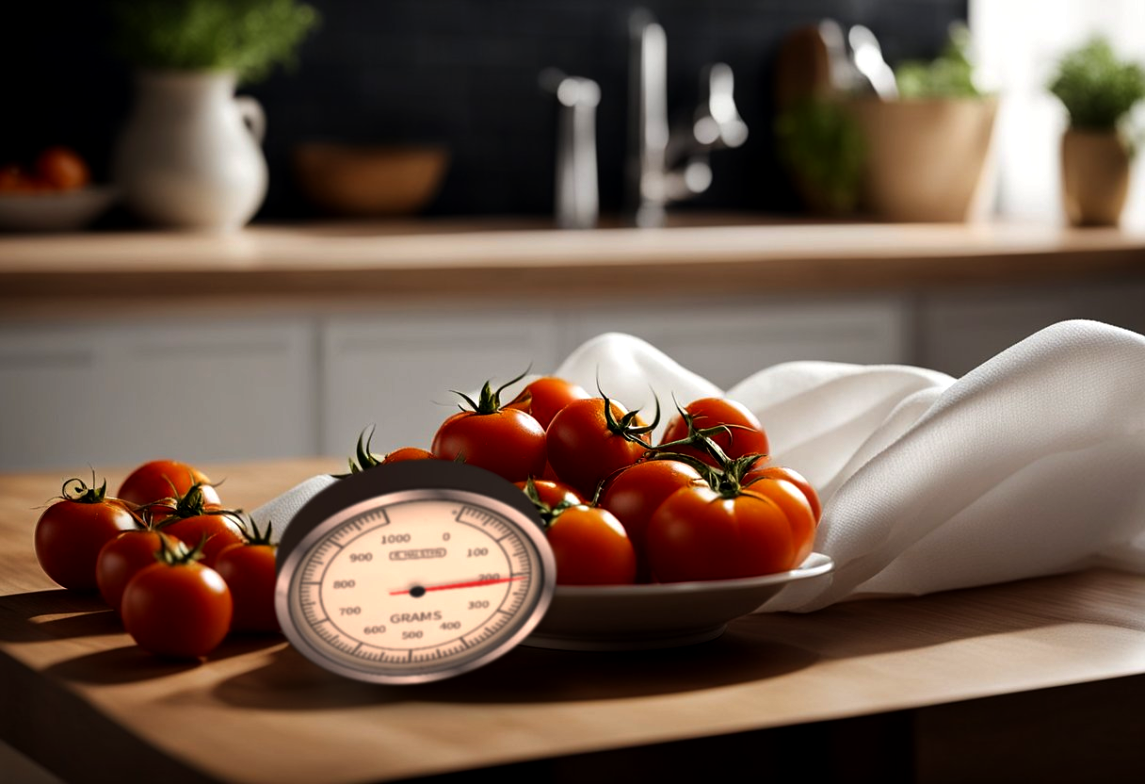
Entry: 200 g
